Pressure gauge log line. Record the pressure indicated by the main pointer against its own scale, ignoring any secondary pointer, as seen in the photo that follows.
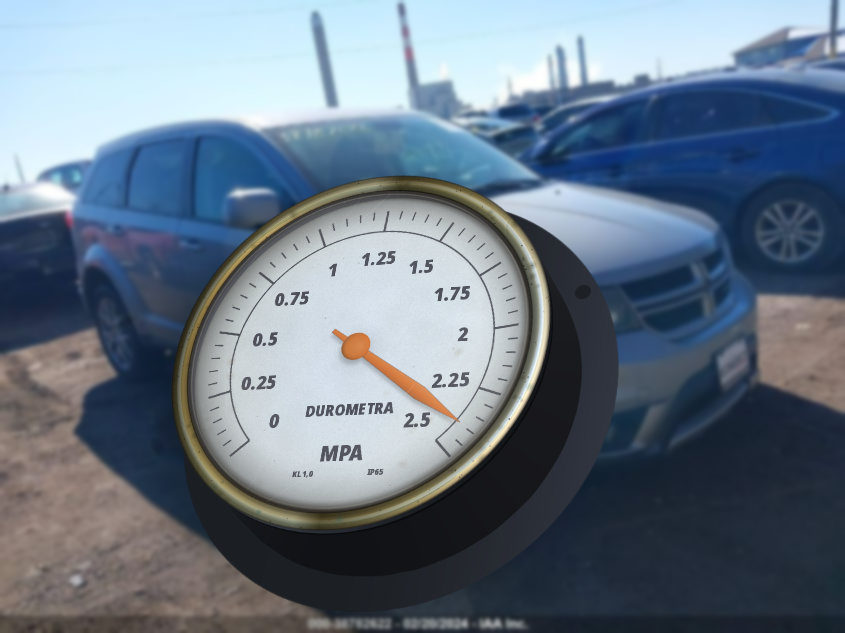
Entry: 2.4 MPa
